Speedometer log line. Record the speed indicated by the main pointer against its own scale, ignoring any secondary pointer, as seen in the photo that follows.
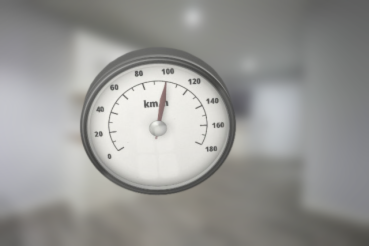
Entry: 100 km/h
